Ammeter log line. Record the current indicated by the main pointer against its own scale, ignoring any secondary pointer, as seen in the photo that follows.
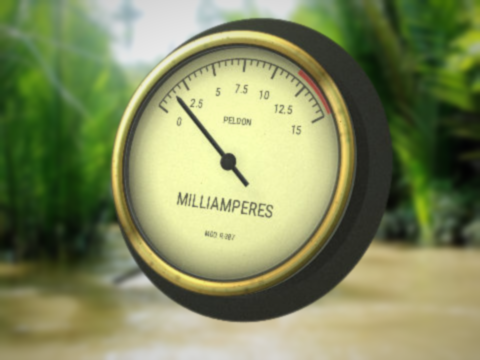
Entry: 1.5 mA
